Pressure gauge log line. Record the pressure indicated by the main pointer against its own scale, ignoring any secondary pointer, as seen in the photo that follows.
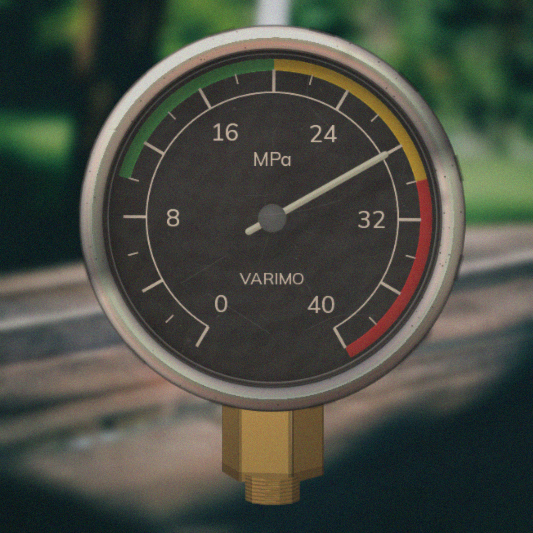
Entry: 28 MPa
